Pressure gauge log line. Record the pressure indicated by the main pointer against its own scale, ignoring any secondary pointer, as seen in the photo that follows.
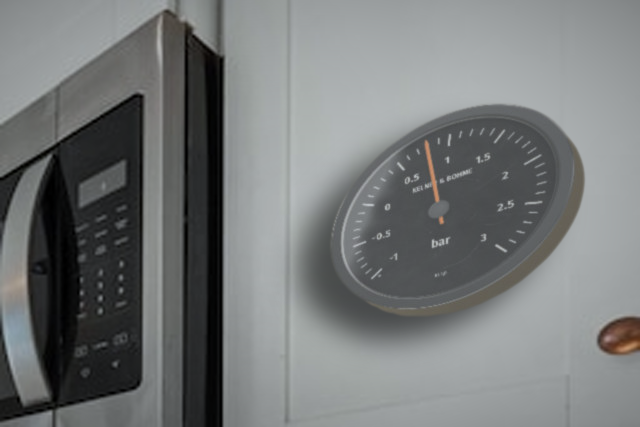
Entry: 0.8 bar
